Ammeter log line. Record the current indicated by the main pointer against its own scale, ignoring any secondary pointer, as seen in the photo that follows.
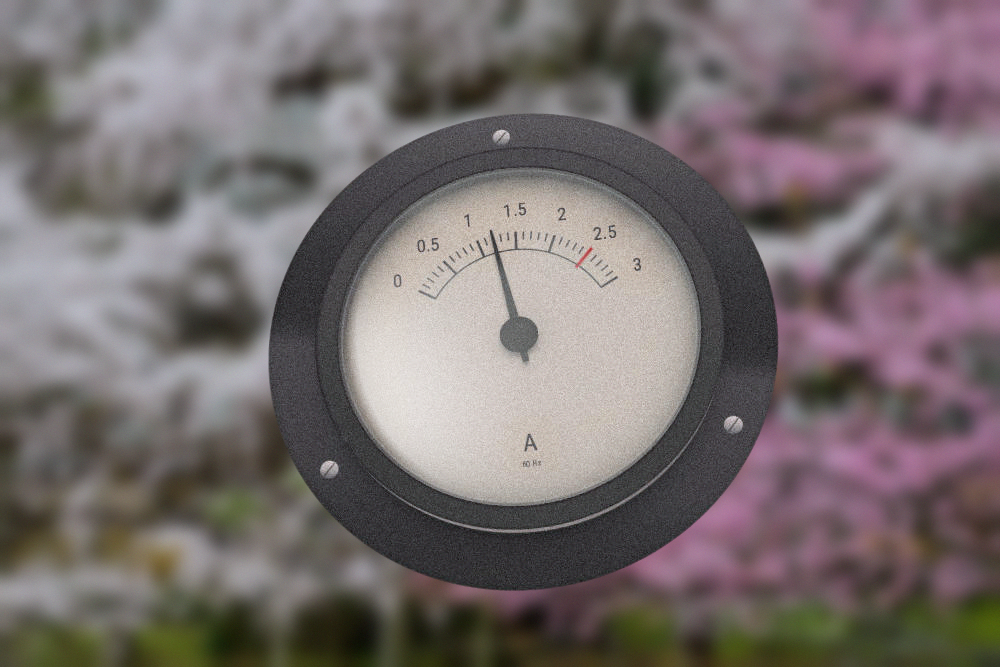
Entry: 1.2 A
